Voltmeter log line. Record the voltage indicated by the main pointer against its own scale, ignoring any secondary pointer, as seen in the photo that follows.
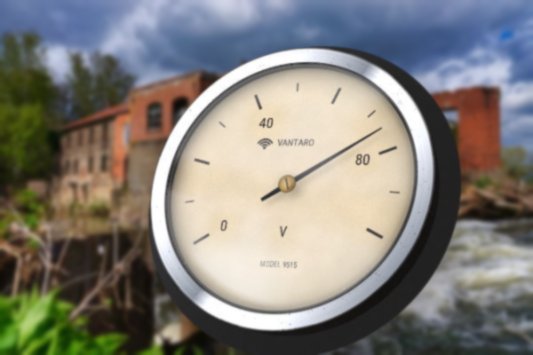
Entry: 75 V
